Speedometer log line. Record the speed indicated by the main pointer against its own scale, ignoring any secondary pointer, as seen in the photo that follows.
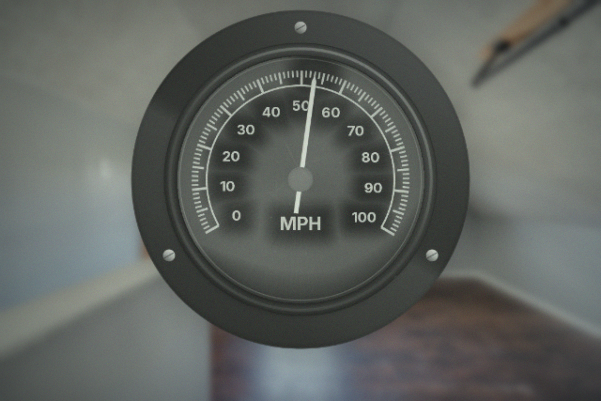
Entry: 53 mph
